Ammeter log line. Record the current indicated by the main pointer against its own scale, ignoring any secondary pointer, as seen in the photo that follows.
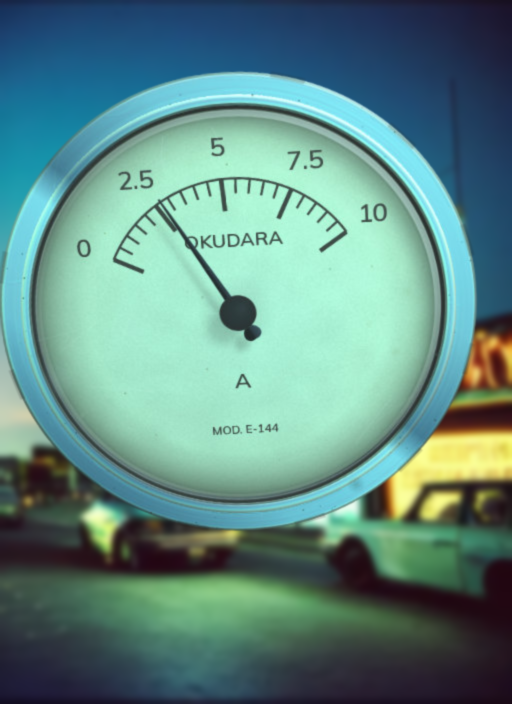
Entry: 2.75 A
